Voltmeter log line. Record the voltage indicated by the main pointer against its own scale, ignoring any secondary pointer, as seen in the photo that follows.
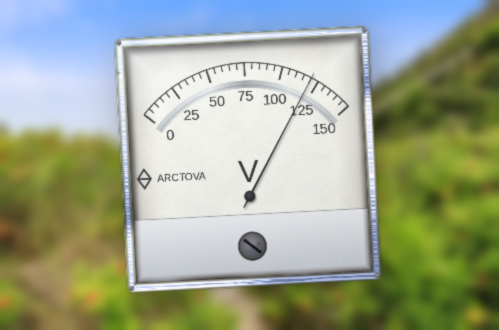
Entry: 120 V
